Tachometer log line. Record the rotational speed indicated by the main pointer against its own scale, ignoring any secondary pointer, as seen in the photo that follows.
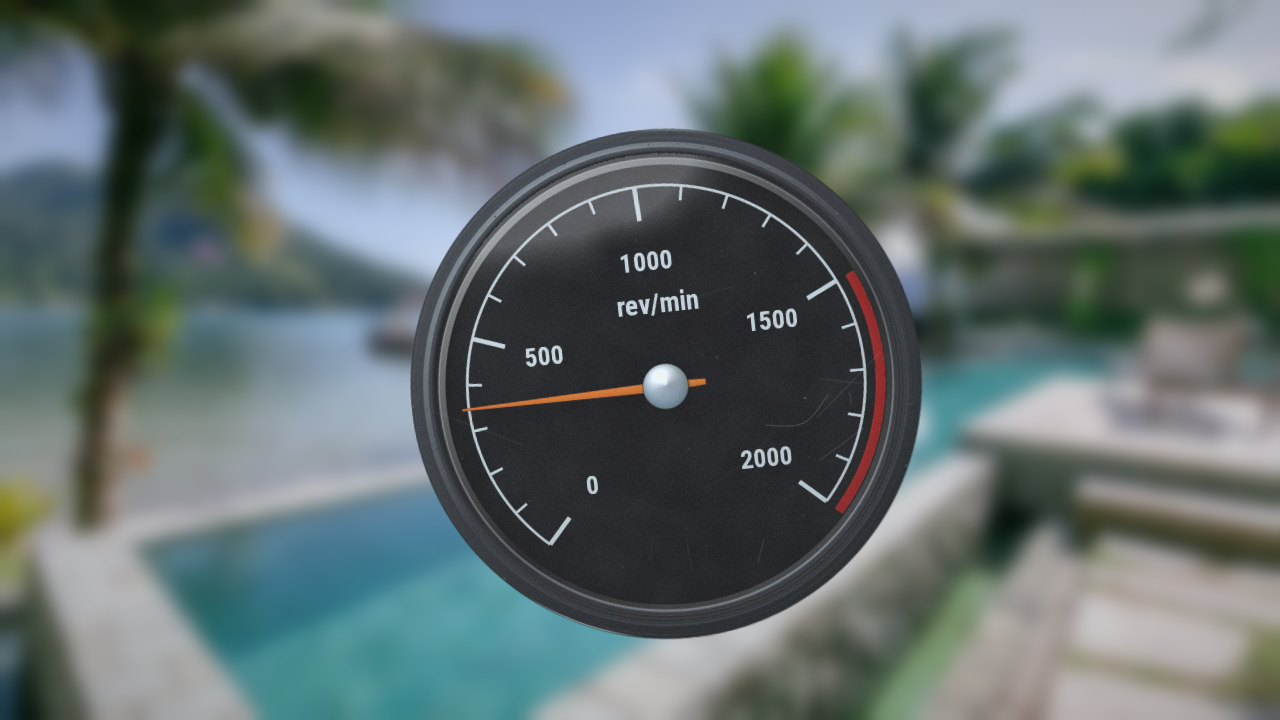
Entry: 350 rpm
